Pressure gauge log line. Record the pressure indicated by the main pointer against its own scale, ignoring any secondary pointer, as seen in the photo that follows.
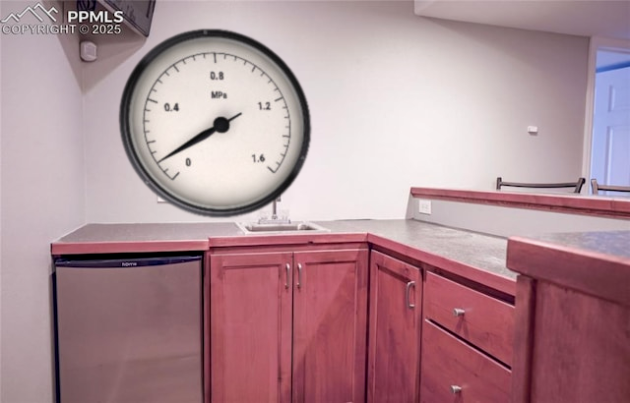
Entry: 0.1 MPa
